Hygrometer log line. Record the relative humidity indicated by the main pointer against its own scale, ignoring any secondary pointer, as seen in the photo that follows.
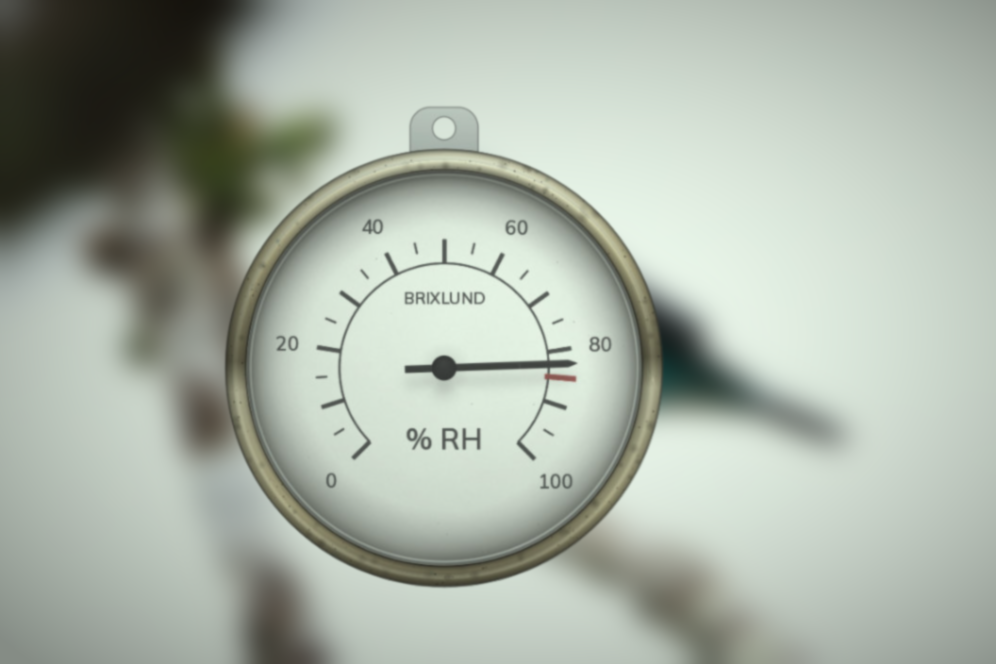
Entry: 82.5 %
